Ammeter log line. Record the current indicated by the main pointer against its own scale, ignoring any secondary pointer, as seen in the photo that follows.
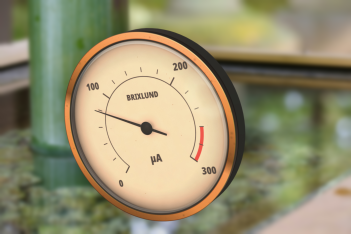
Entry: 80 µA
